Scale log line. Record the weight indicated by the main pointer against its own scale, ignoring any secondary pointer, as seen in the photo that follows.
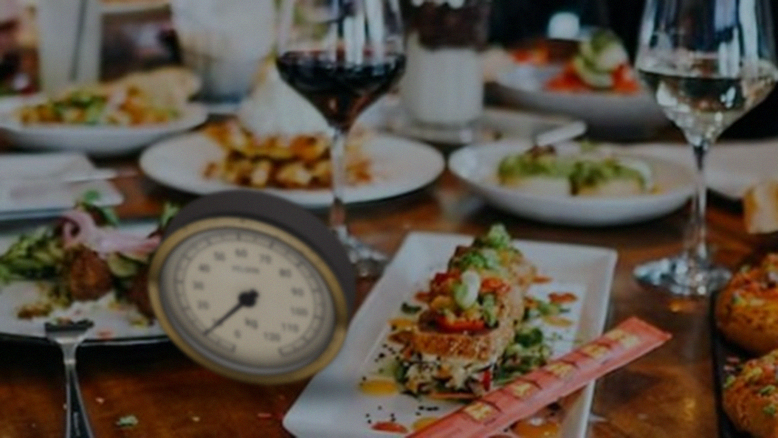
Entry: 10 kg
